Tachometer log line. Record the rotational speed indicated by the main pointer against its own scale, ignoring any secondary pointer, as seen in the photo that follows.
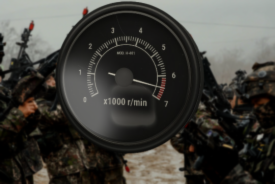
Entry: 6500 rpm
